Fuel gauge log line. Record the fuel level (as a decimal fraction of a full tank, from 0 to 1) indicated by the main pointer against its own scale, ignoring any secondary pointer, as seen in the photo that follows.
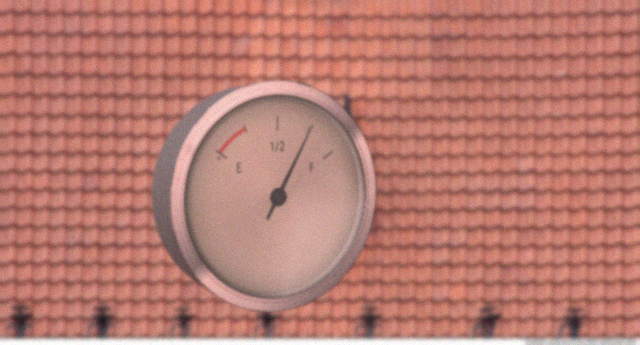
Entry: 0.75
